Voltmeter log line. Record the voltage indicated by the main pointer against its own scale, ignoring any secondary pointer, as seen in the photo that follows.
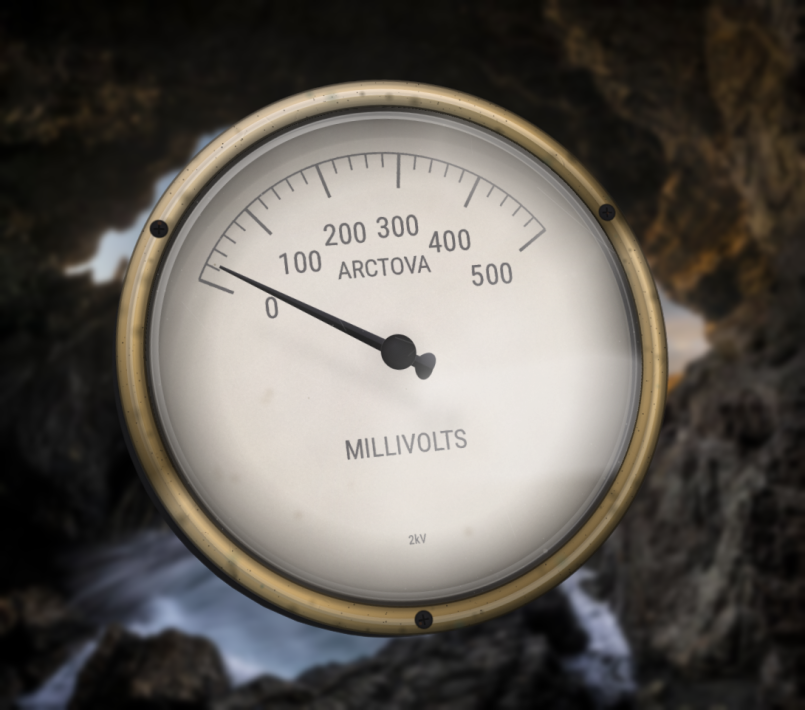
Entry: 20 mV
